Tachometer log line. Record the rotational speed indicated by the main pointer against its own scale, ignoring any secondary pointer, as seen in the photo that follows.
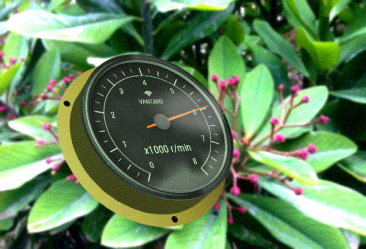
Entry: 6000 rpm
